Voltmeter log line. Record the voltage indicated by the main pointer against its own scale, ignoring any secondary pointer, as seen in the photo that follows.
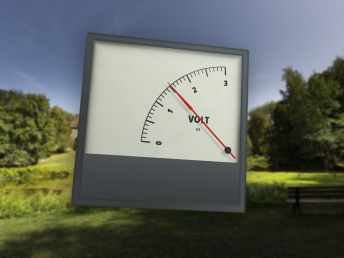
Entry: 1.5 V
